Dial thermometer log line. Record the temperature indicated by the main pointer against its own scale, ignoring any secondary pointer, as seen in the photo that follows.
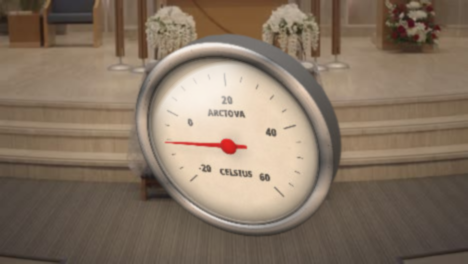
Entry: -8 °C
